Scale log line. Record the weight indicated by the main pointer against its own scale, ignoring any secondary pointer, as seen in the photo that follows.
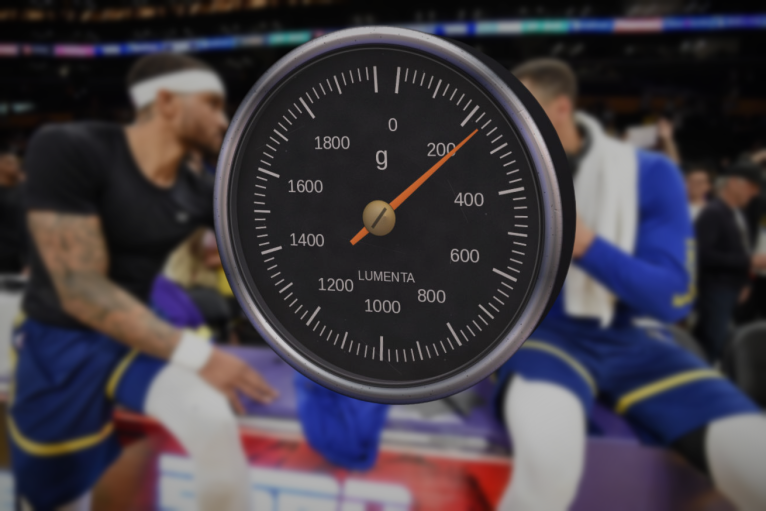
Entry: 240 g
